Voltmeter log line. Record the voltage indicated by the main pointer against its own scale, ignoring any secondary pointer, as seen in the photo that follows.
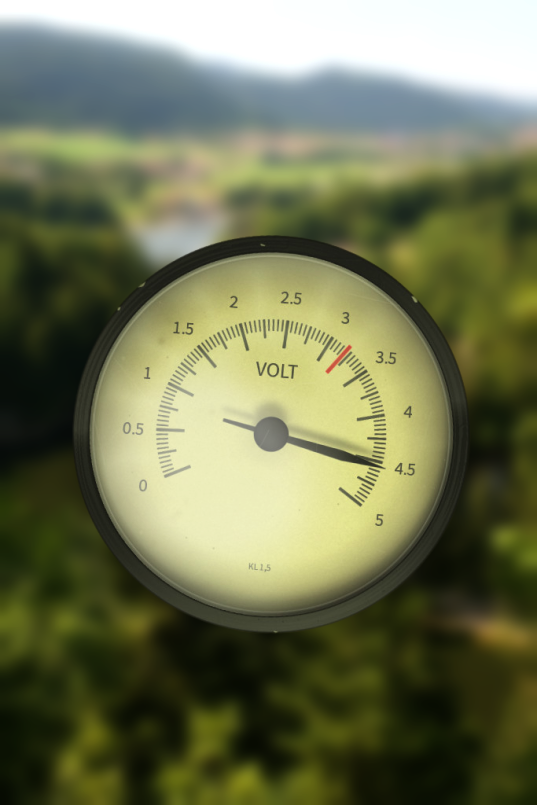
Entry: 4.55 V
